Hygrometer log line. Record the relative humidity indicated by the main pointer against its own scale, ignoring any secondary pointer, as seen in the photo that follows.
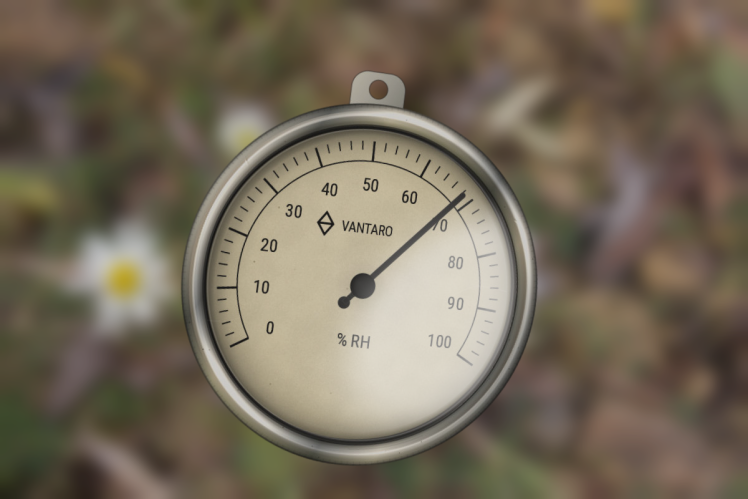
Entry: 68 %
